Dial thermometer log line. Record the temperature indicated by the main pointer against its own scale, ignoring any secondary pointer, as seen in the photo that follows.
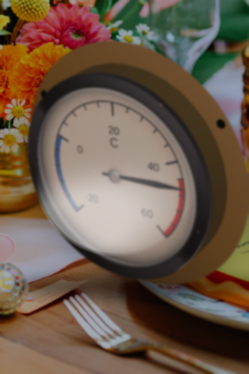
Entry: 46 °C
